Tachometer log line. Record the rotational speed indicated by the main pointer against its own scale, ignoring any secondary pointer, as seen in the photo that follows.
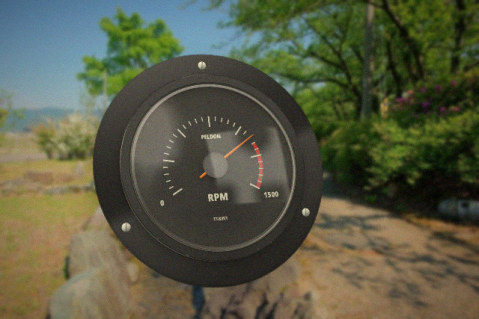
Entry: 1100 rpm
